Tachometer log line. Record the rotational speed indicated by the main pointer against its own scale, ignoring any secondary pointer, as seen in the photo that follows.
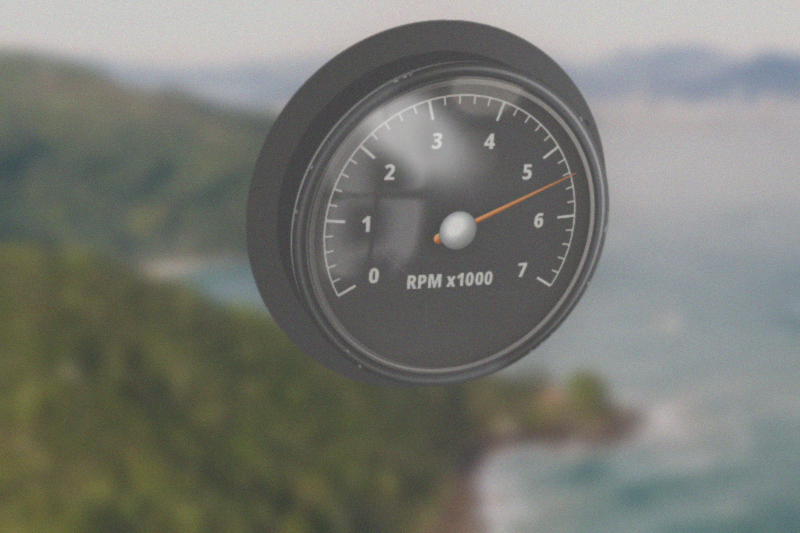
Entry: 5400 rpm
